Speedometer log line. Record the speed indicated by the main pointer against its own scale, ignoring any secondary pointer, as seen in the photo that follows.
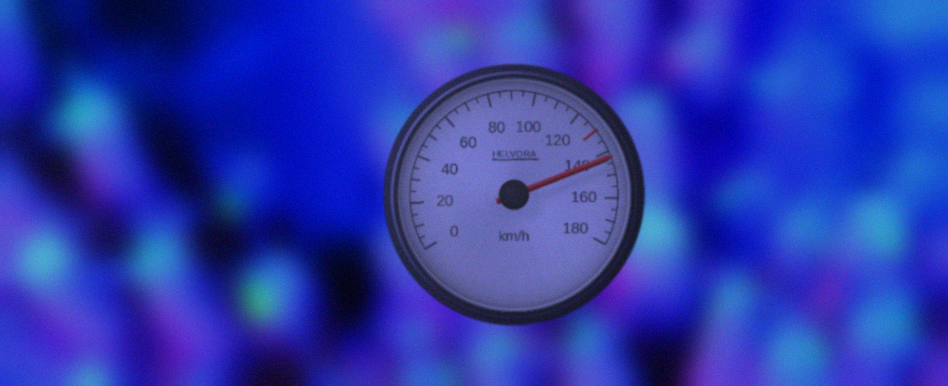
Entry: 142.5 km/h
